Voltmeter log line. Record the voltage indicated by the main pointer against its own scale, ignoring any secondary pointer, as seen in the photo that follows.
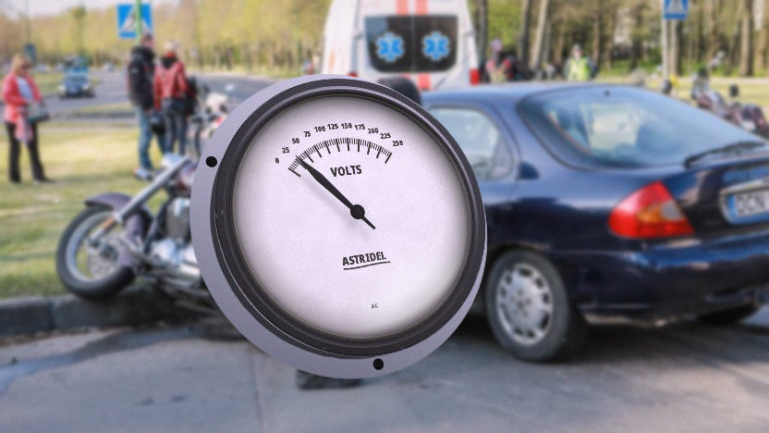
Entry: 25 V
